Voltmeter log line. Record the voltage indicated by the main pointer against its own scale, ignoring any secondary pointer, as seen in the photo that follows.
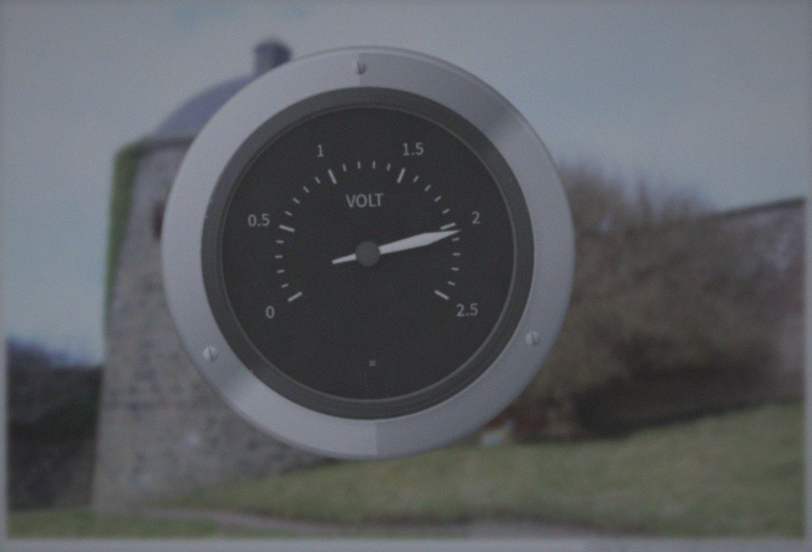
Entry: 2.05 V
